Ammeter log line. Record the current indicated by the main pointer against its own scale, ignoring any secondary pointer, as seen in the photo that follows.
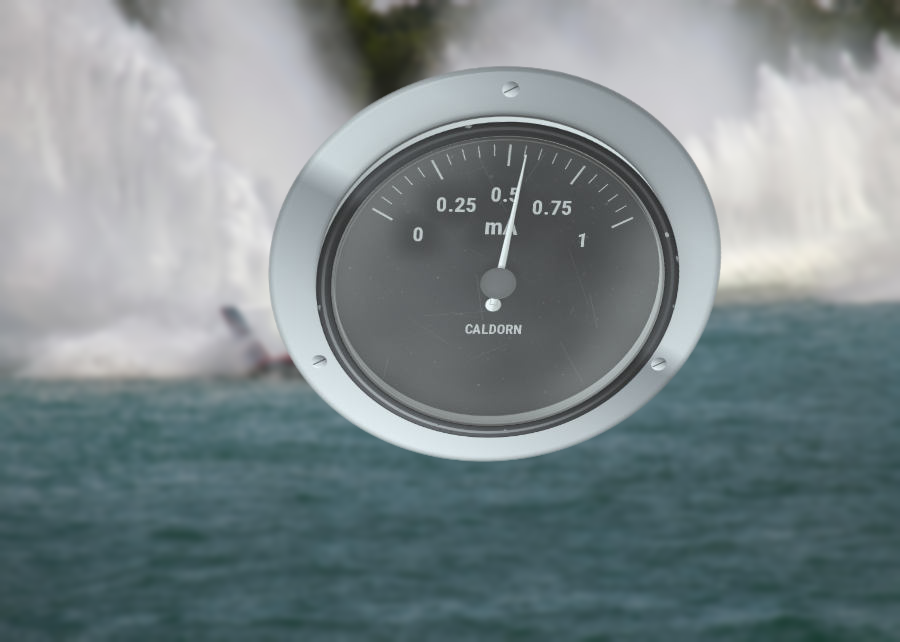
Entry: 0.55 mA
